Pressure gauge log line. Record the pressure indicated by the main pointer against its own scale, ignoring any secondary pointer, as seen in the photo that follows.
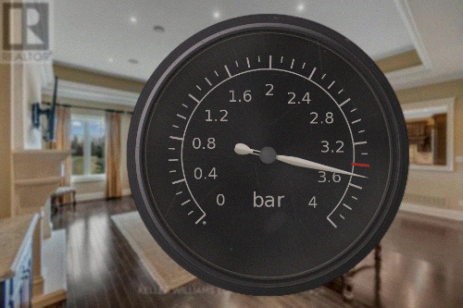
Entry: 3.5 bar
